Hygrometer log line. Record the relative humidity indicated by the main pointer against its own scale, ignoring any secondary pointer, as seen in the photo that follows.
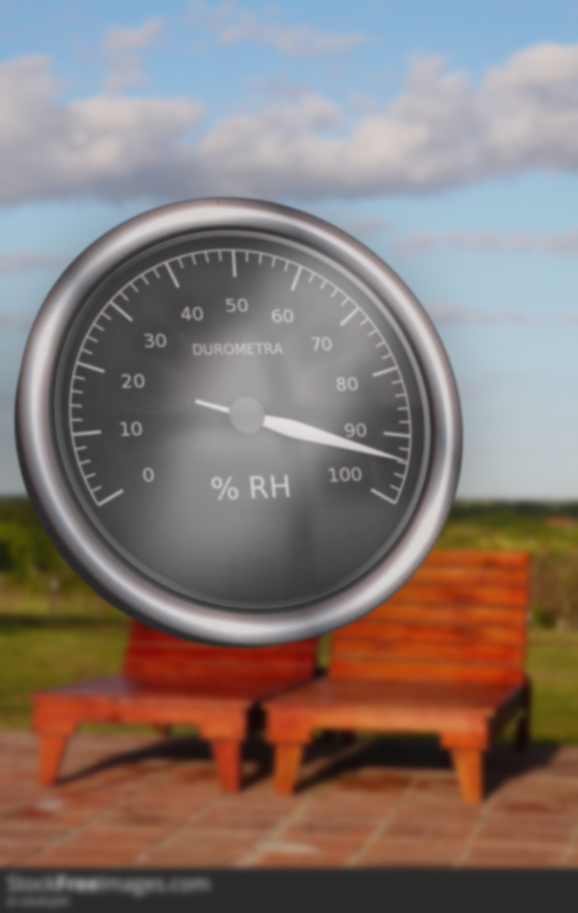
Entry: 94 %
